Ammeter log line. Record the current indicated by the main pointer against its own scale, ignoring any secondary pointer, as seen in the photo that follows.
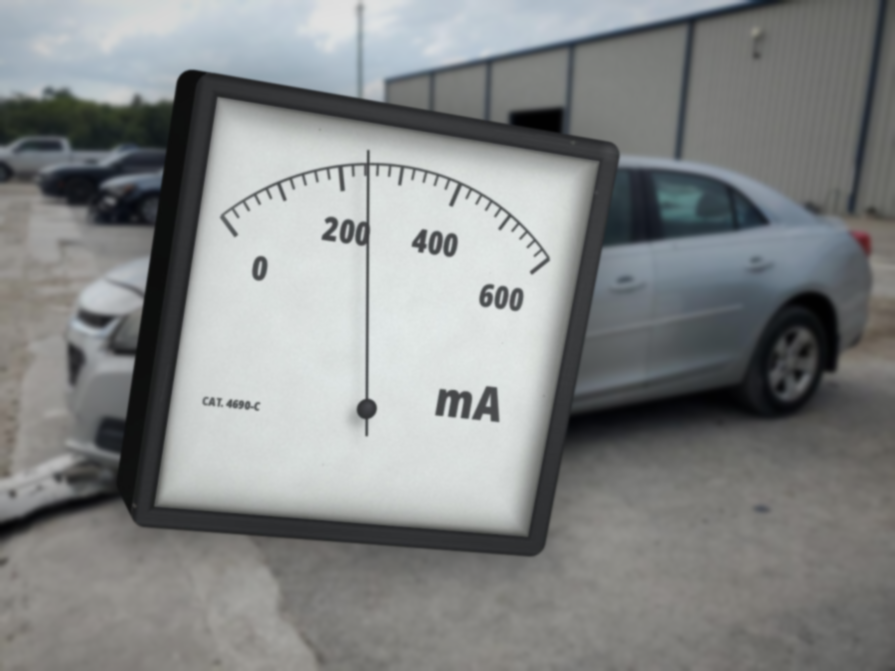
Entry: 240 mA
